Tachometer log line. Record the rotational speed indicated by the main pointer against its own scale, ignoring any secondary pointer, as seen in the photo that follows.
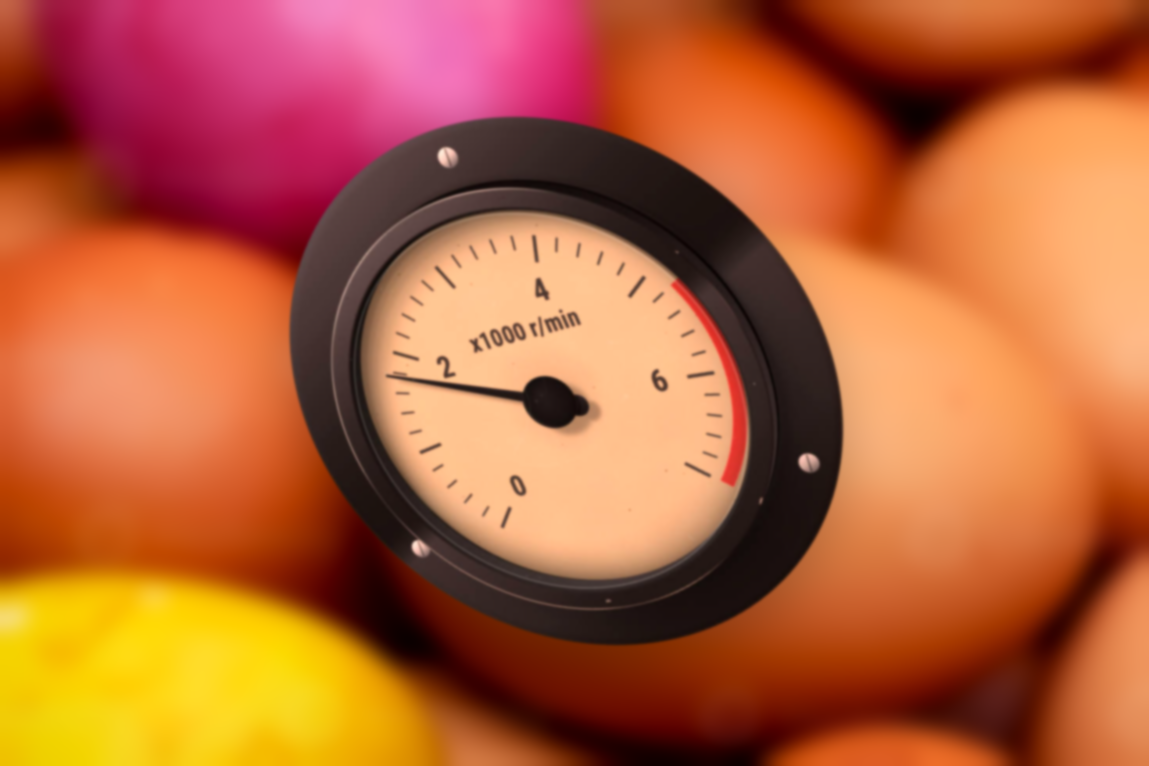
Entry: 1800 rpm
